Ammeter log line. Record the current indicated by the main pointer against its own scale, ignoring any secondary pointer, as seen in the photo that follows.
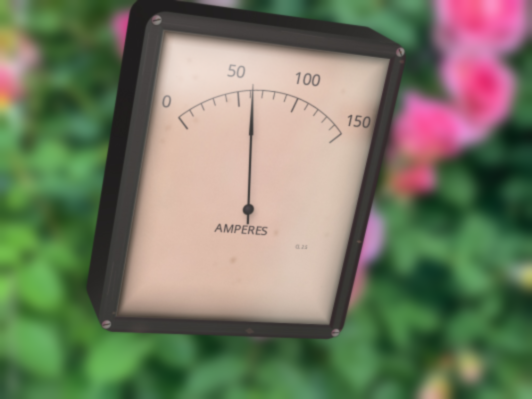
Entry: 60 A
